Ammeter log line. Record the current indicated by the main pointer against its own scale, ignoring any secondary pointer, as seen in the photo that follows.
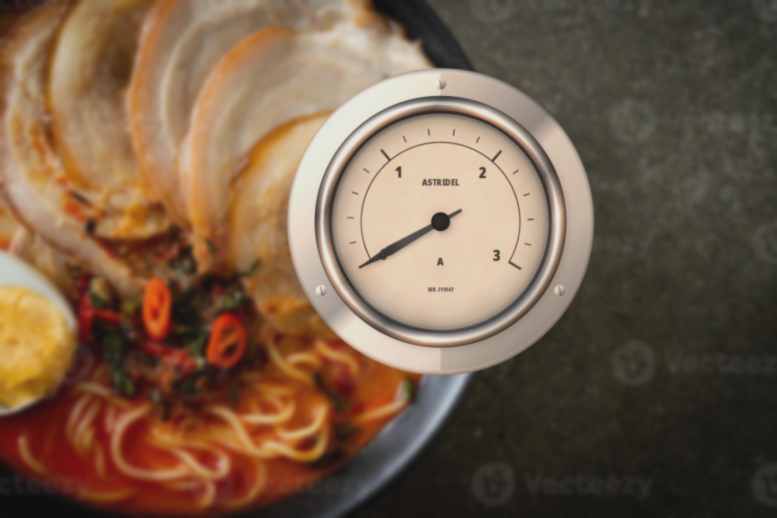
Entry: 0 A
